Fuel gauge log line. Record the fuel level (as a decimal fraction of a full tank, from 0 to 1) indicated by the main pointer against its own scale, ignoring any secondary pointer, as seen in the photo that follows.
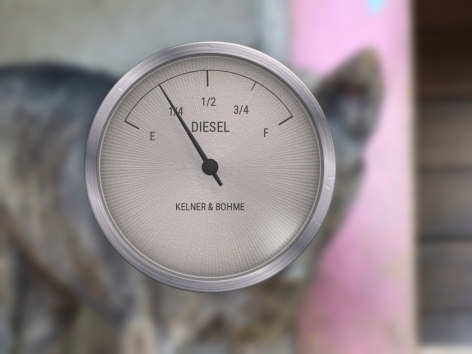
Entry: 0.25
